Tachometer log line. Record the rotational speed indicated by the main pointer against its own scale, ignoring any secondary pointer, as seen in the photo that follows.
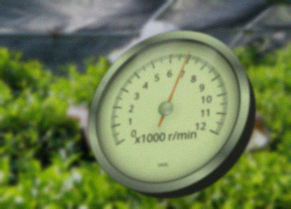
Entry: 7000 rpm
